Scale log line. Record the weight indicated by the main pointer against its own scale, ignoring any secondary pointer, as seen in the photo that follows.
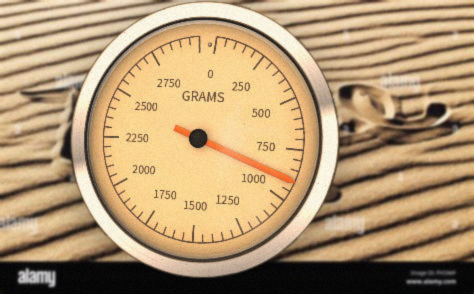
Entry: 900 g
